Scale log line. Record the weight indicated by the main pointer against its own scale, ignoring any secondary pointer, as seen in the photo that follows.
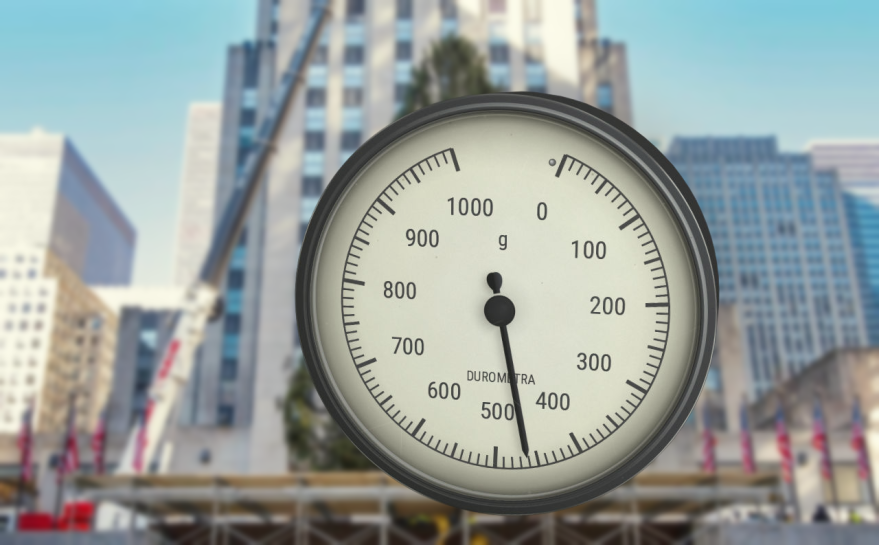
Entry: 460 g
